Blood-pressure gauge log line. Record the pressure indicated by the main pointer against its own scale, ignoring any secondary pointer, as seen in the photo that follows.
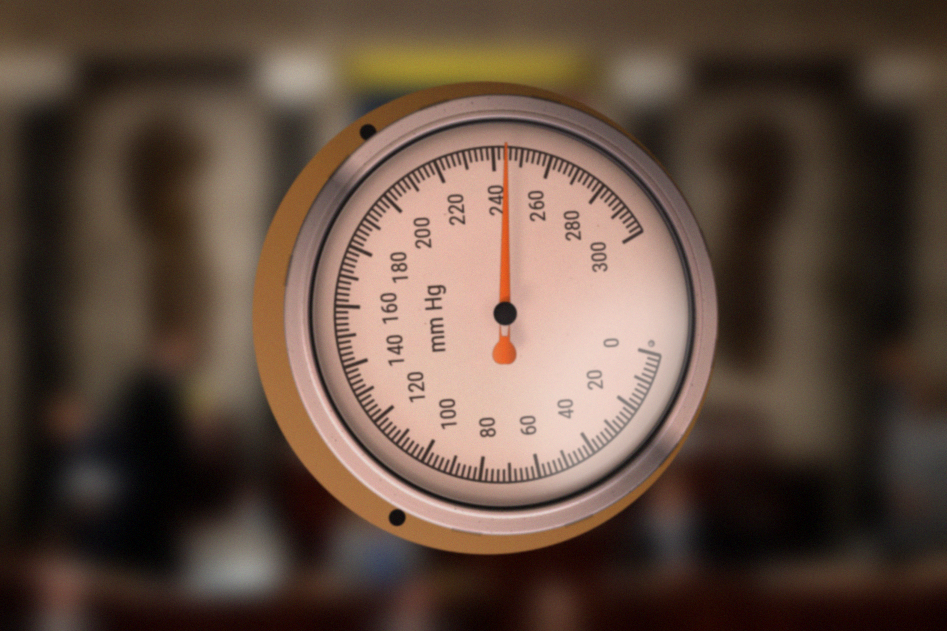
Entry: 244 mmHg
